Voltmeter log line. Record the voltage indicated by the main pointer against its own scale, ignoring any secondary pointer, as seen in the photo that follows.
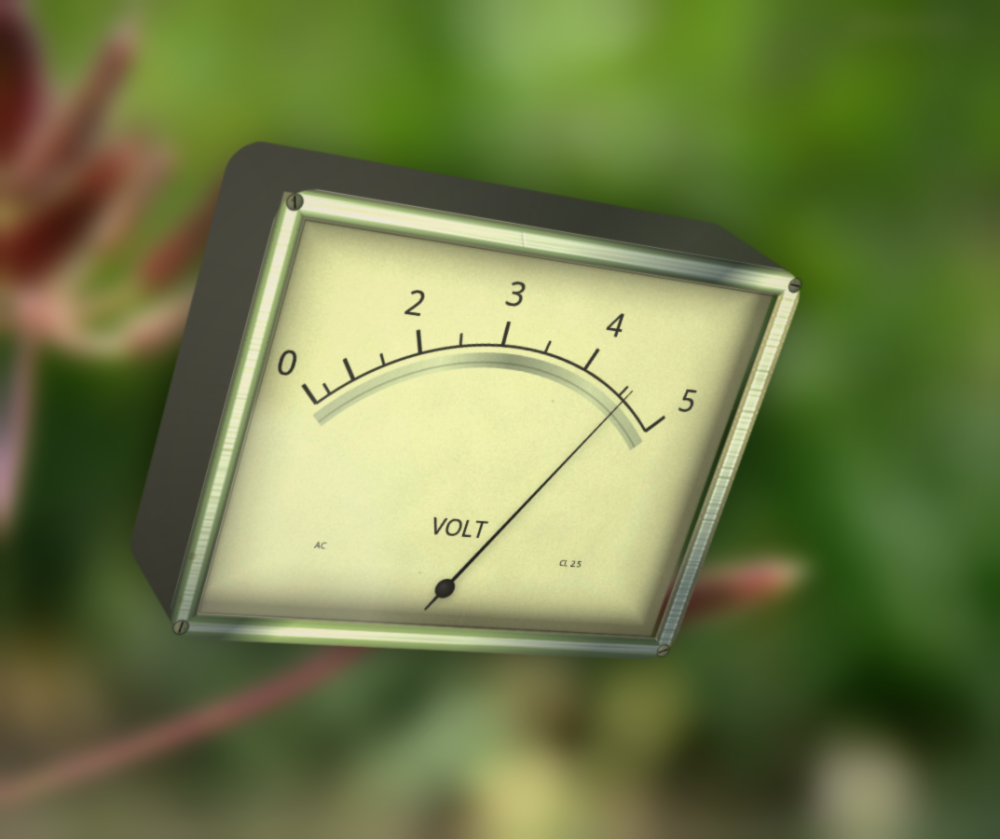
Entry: 4.5 V
